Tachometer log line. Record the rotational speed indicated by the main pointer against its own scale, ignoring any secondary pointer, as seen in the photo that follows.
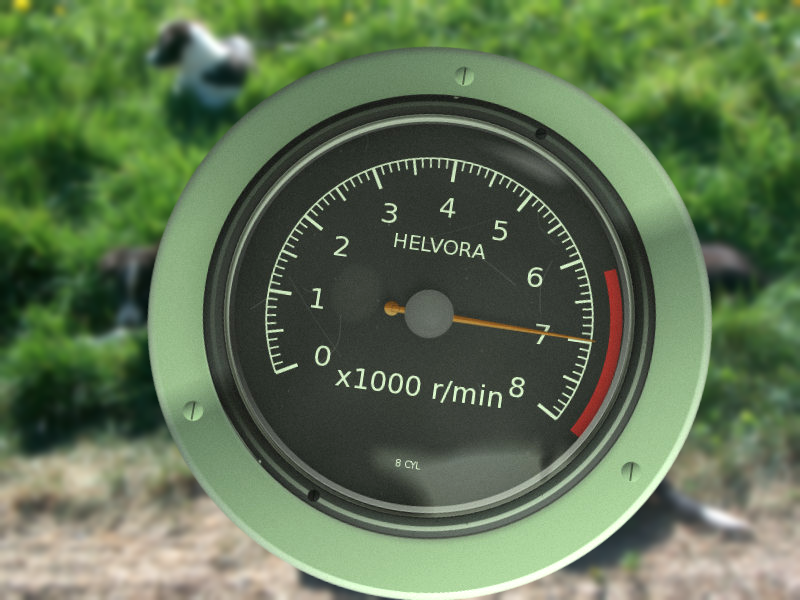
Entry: 7000 rpm
